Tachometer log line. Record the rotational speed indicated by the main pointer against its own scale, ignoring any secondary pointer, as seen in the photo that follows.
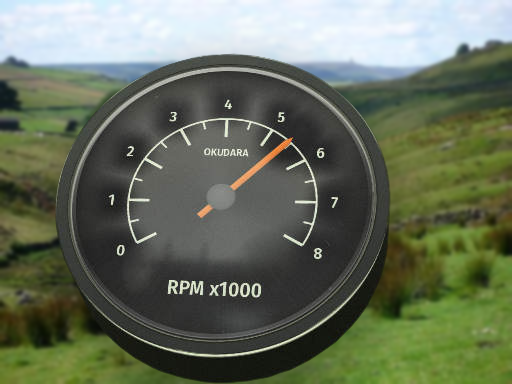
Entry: 5500 rpm
